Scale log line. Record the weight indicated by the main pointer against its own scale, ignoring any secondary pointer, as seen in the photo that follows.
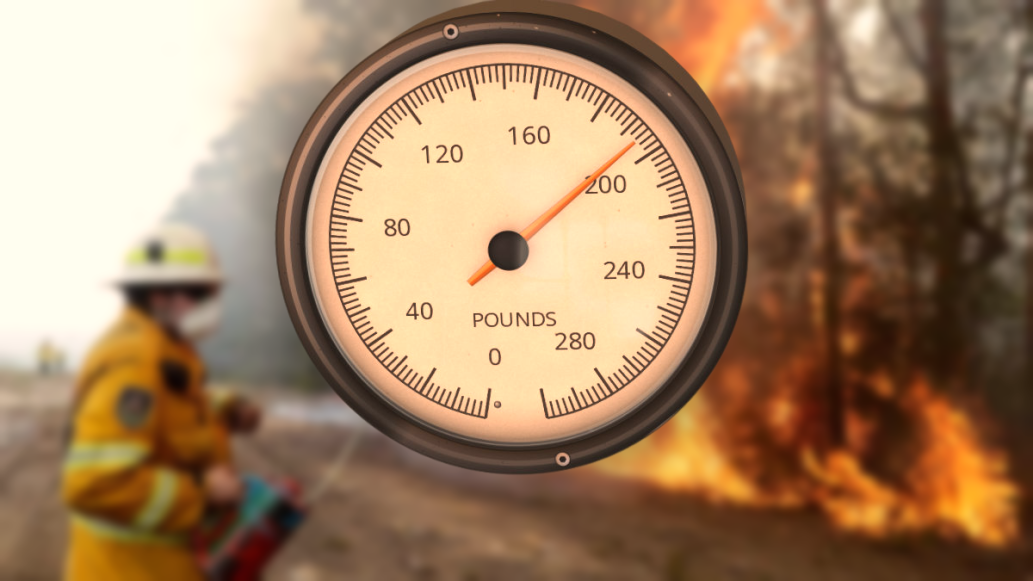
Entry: 194 lb
